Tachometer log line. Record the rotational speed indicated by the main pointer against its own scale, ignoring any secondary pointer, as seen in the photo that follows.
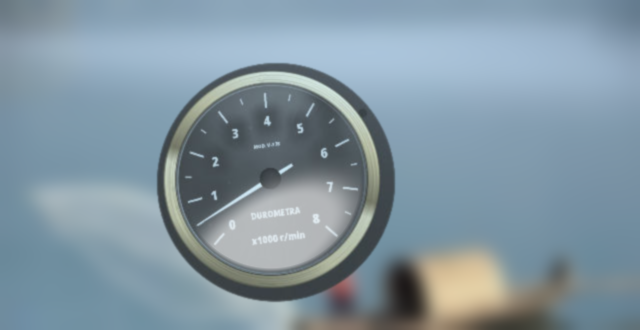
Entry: 500 rpm
